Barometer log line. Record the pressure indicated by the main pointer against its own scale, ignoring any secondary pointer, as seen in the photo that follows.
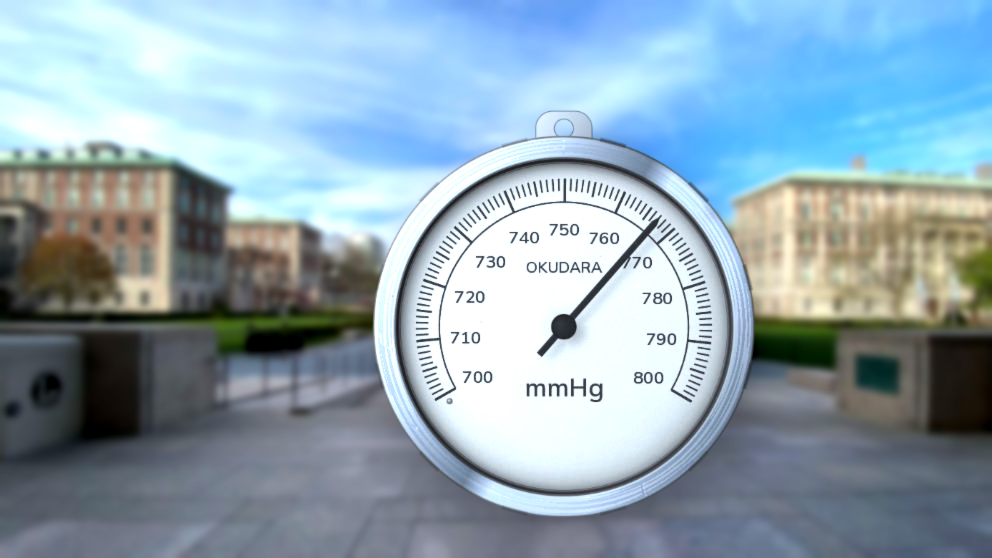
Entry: 767 mmHg
